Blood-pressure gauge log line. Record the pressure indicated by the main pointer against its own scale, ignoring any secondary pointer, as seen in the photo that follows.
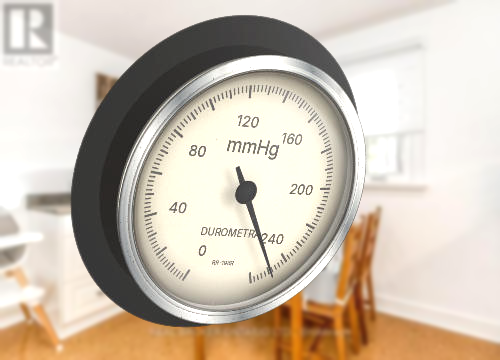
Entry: 250 mmHg
